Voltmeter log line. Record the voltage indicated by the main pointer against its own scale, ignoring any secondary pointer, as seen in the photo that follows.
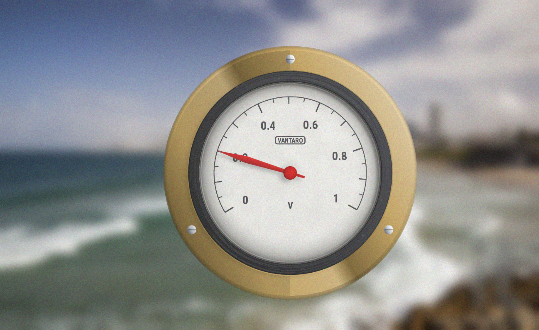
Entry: 0.2 V
